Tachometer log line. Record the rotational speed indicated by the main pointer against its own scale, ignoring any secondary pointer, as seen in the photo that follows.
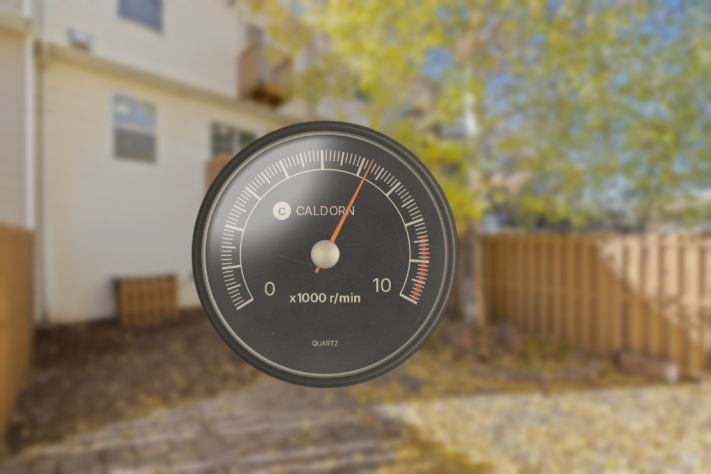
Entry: 6200 rpm
